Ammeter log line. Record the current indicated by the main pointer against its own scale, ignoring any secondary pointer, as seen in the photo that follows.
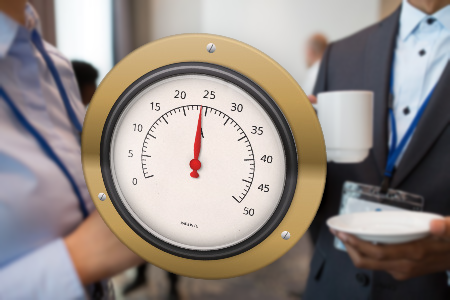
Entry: 24 A
